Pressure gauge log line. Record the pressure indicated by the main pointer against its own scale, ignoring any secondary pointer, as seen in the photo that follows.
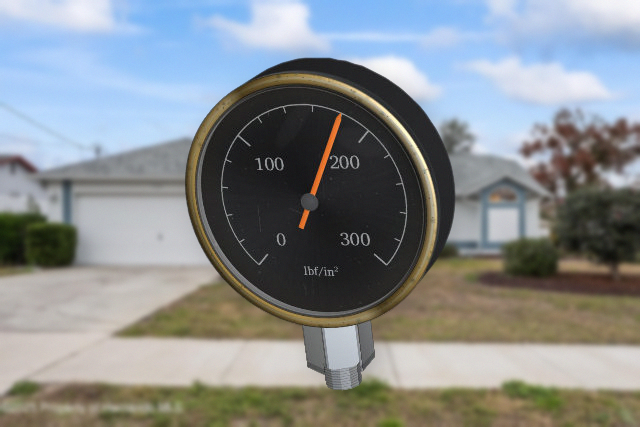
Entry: 180 psi
